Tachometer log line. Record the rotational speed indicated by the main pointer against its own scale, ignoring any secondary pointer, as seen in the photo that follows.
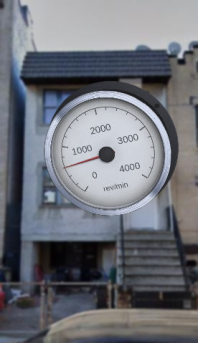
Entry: 600 rpm
